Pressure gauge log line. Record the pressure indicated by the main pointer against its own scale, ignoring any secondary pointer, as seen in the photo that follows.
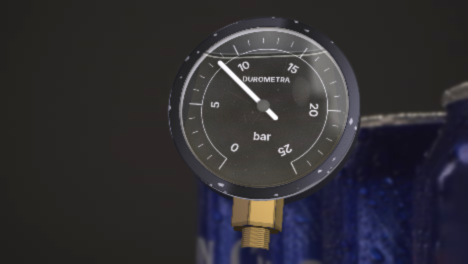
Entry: 8.5 bar
